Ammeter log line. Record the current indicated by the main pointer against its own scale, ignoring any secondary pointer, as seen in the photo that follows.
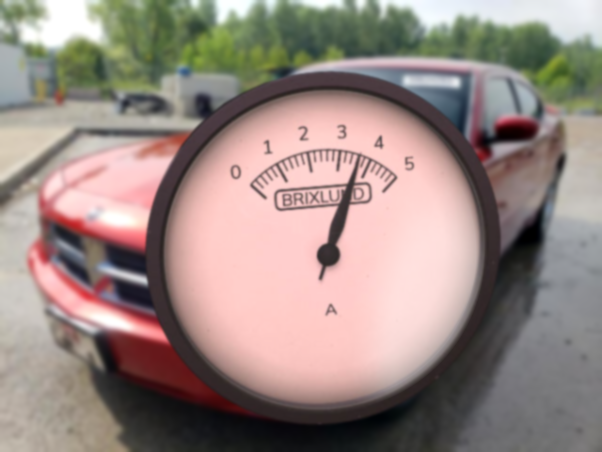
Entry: 3.6 A
